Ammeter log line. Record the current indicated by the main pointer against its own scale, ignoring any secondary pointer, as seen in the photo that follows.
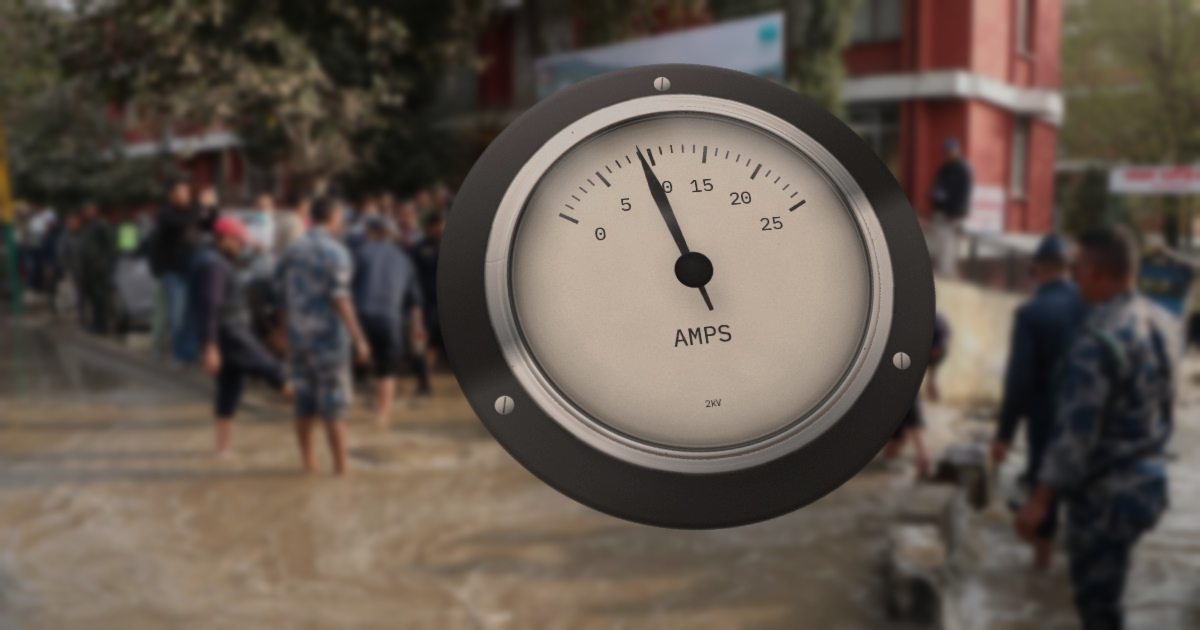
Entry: 9 A
